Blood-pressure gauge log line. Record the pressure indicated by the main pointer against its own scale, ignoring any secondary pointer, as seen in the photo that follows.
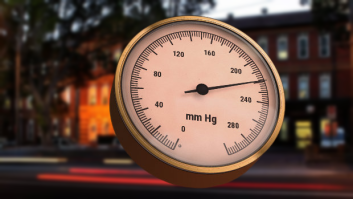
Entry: 220 mmHg
